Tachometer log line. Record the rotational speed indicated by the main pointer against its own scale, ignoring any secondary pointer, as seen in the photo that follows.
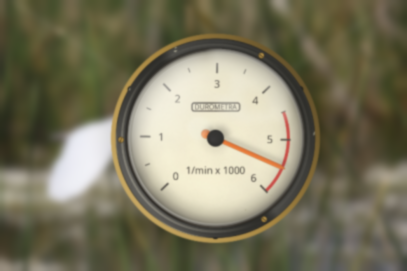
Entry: 5500 rpm
